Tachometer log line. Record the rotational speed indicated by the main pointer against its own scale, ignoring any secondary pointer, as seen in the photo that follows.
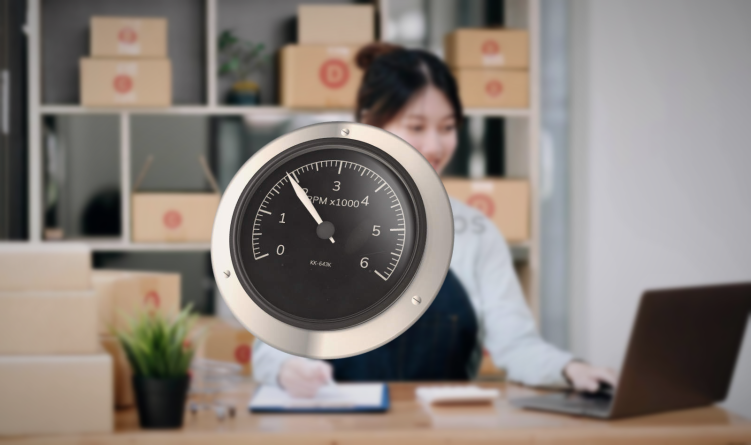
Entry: 1900 rpm
